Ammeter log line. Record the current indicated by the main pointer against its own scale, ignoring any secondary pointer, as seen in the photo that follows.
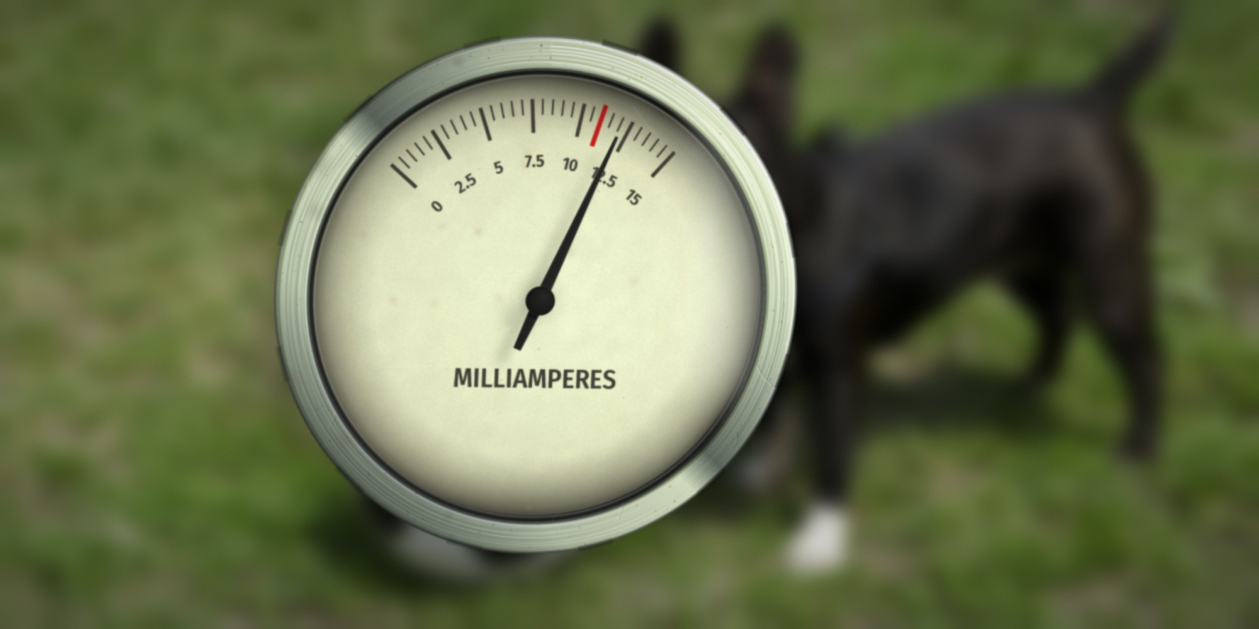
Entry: 12 mA
